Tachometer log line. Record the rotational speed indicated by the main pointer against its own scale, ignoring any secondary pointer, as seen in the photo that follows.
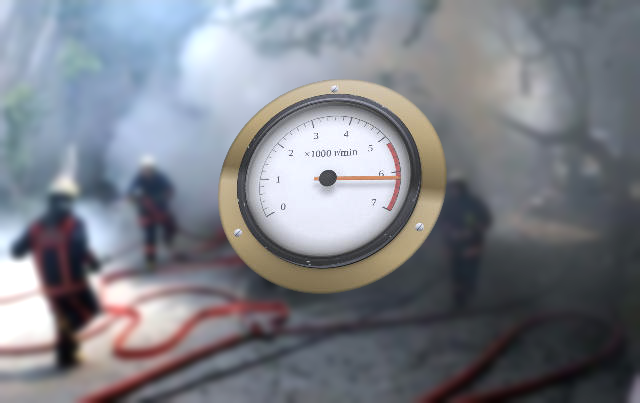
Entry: 6200 rpm
